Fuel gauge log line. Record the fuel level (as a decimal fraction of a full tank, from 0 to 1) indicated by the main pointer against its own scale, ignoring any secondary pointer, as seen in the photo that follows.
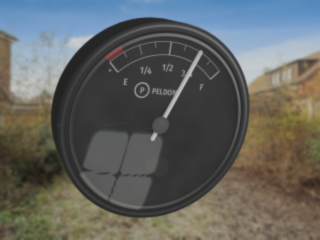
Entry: 0.75
